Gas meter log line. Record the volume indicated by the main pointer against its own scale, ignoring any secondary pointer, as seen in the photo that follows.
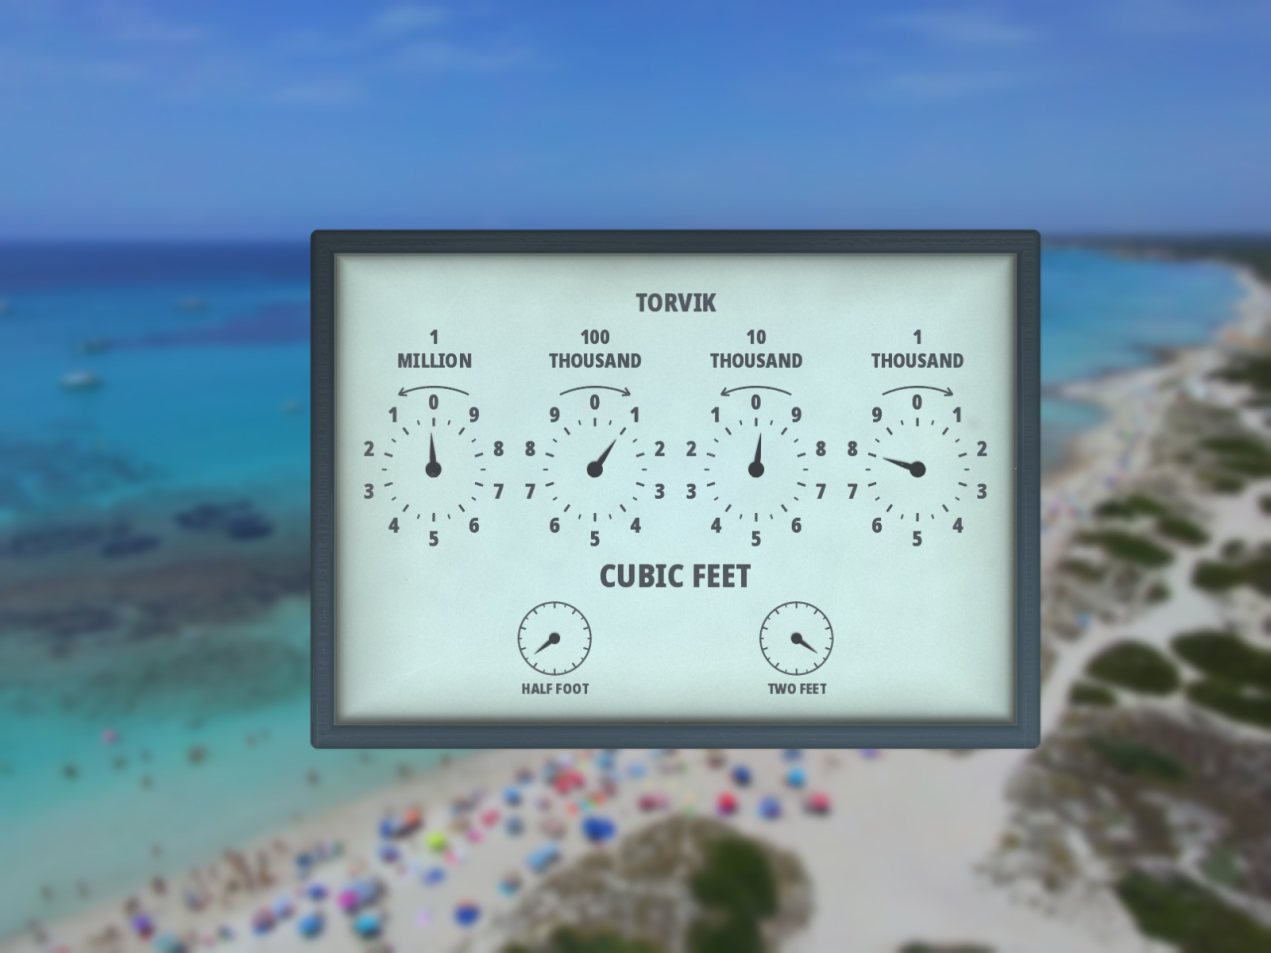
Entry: 9800 ft³
